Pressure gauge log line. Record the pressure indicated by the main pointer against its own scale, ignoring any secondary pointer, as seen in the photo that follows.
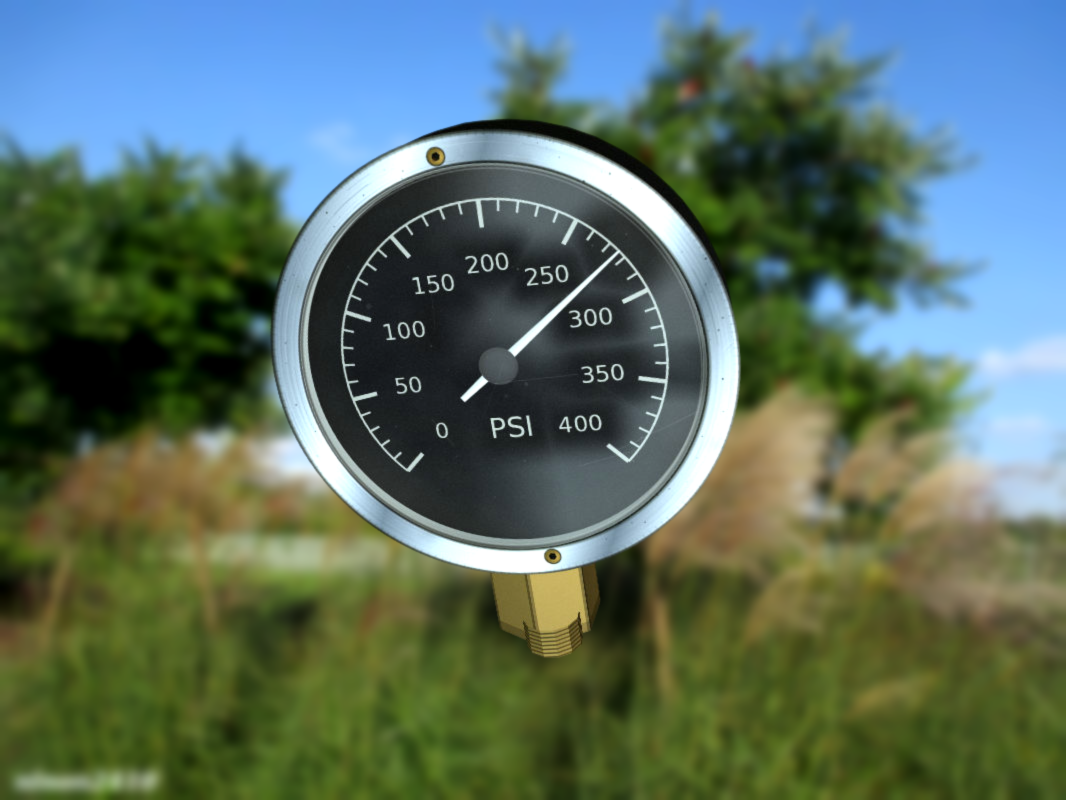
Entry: 275 psi
